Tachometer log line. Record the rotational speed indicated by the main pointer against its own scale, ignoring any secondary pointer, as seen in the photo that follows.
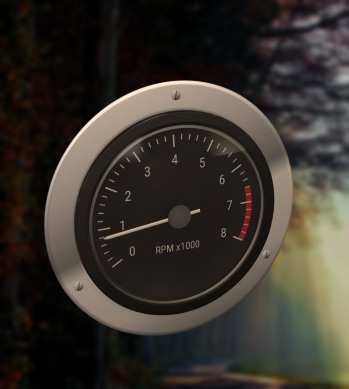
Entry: 800 rpm
